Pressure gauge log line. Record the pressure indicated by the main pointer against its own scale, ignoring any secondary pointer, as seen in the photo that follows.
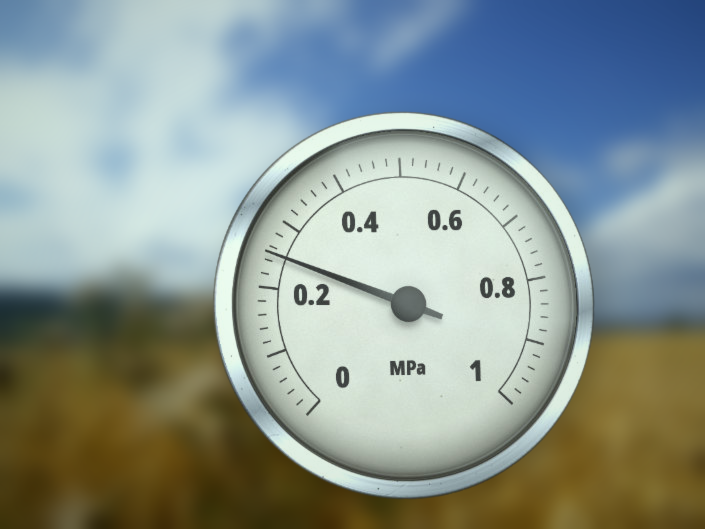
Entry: 0.25 MPa
